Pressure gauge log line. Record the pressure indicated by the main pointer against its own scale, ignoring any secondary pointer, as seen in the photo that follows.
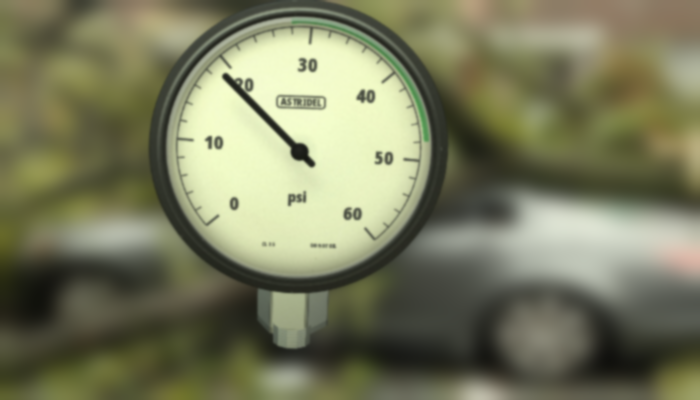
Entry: 19 psi
